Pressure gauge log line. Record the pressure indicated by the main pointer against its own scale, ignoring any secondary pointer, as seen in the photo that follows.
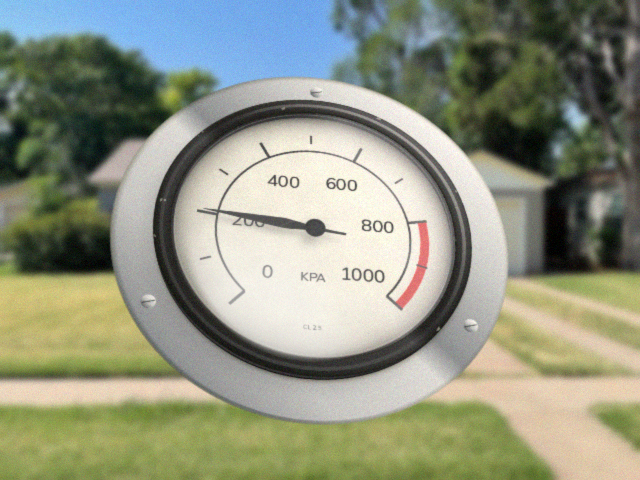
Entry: 200 kPa
